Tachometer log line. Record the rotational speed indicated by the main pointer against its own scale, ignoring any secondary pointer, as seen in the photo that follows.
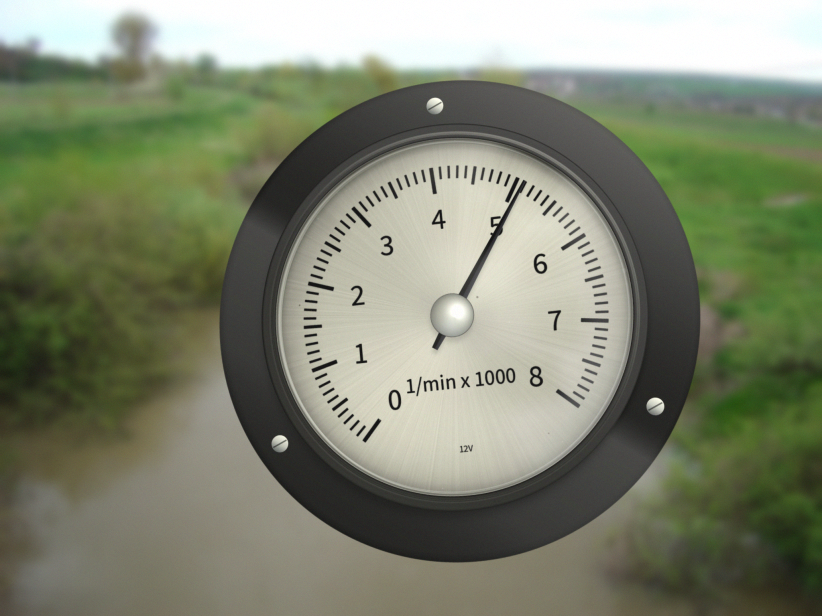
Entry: 5100 rpm
